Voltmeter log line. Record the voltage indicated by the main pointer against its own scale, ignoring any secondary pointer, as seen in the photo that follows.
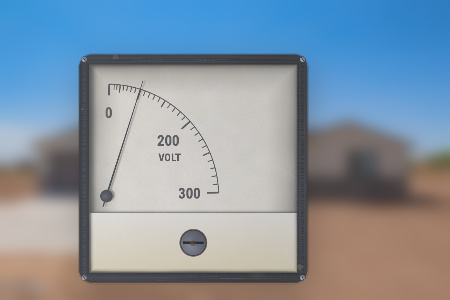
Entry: 100 V
